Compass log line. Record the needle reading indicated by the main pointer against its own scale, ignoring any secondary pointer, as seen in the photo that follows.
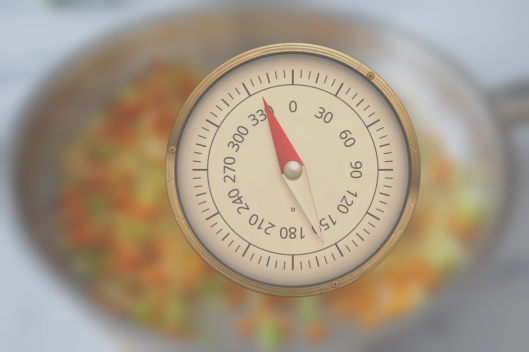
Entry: 337.5 °
